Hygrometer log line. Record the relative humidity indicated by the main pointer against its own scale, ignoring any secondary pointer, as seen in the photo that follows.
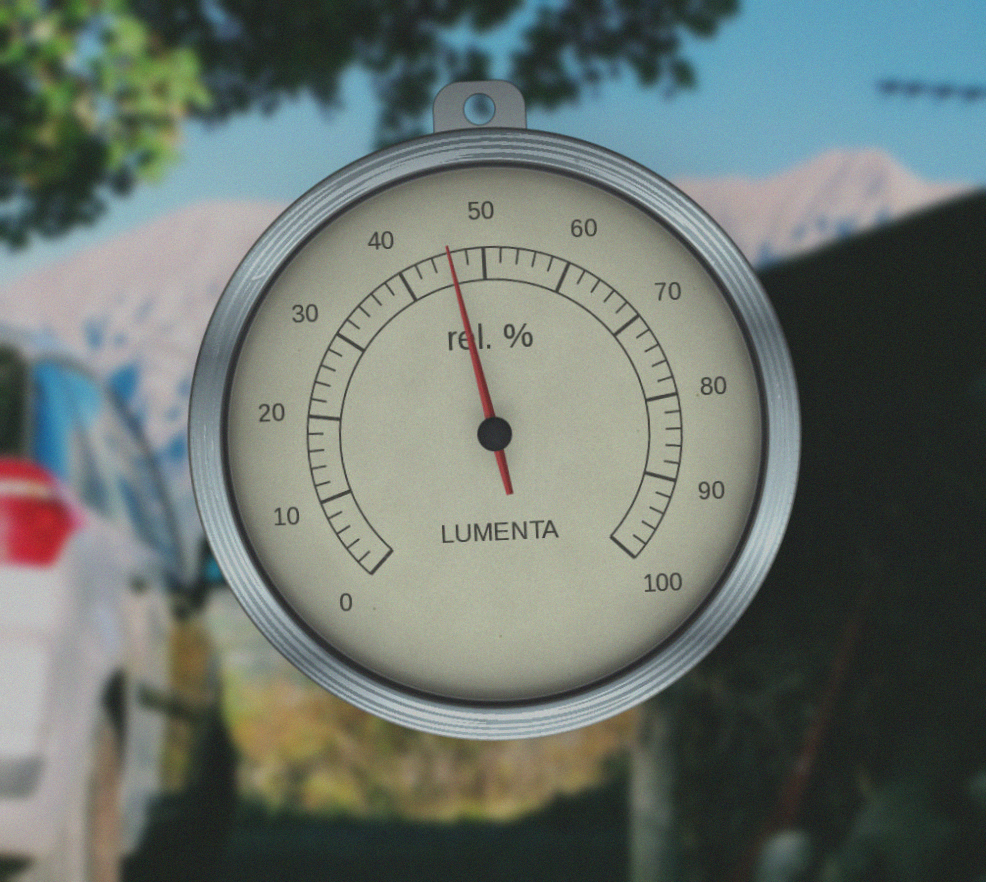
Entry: 46 %
